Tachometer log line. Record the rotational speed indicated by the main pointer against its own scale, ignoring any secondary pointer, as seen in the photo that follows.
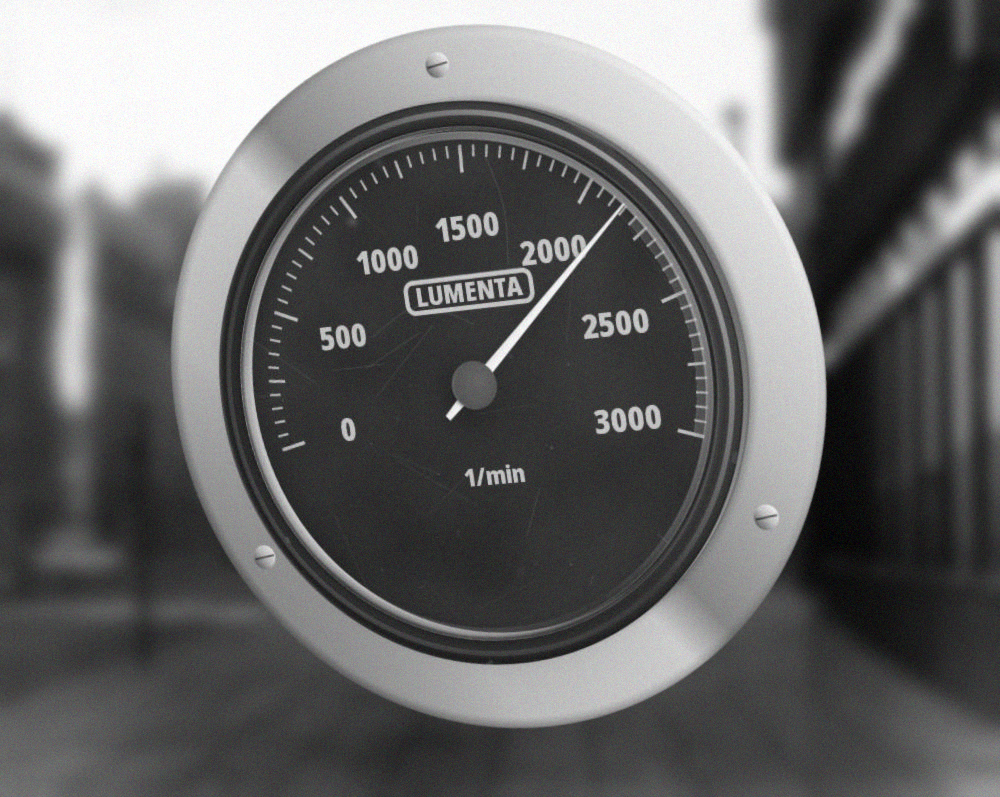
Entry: 2150 rpm
